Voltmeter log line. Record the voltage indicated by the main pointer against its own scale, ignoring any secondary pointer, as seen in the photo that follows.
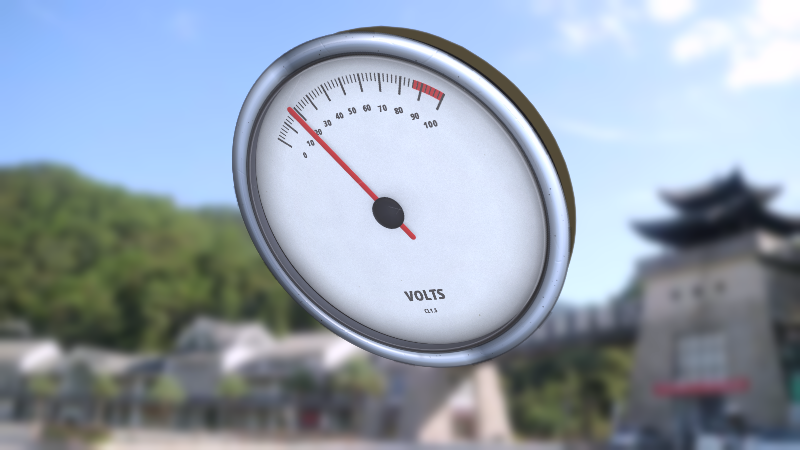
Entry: 20 V
